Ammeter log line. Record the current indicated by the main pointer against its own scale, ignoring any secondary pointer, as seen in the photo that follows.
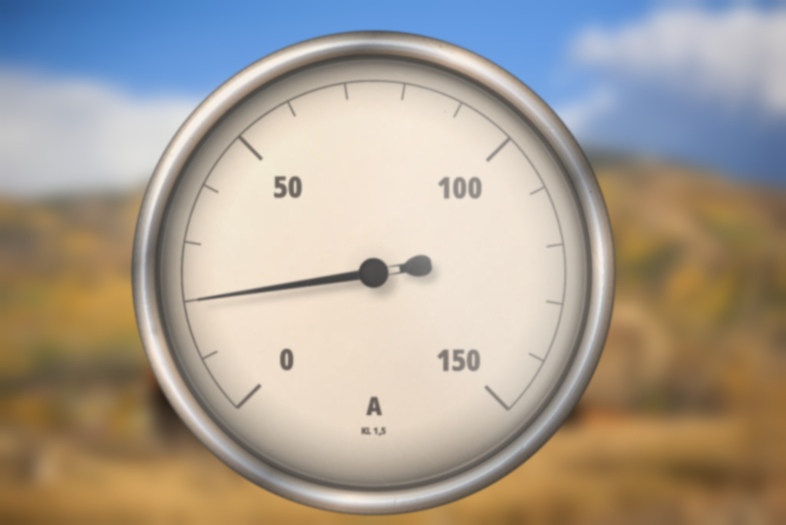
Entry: 20 A
